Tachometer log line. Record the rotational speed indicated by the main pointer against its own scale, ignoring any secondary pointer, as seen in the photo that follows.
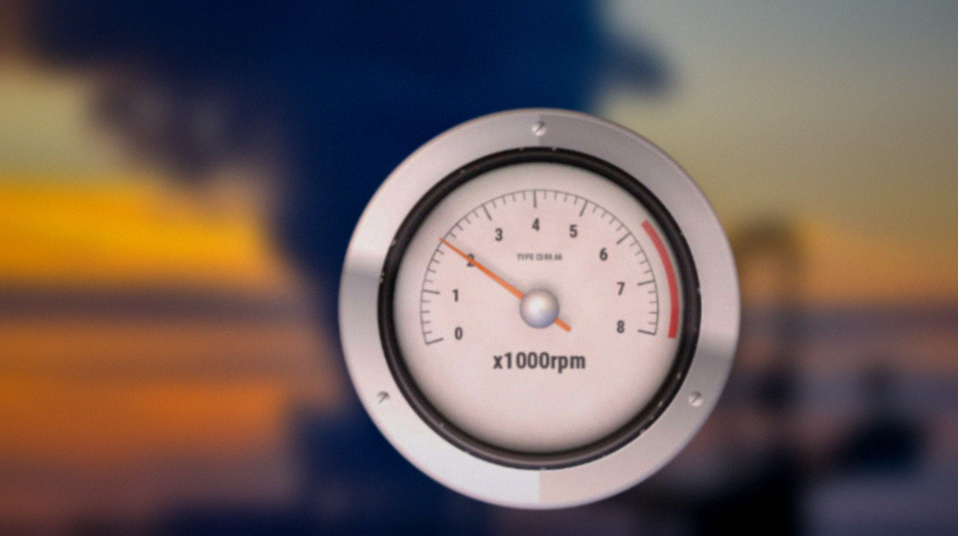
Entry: 2000 rpm
